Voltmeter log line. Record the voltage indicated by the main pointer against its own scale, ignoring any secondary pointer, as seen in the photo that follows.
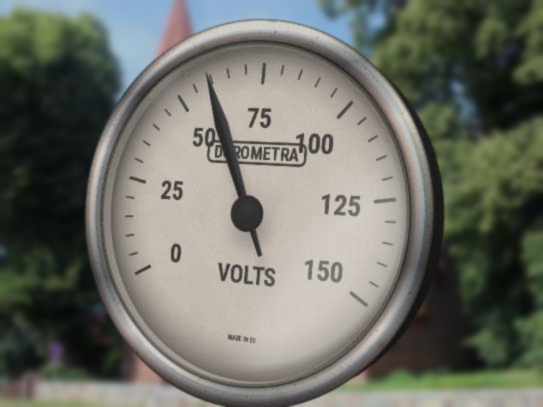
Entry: 60 V
